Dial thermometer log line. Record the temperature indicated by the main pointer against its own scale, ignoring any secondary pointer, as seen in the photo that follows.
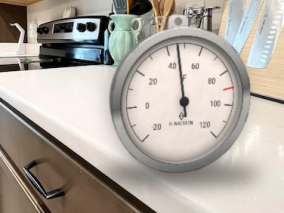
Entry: 45 °F
